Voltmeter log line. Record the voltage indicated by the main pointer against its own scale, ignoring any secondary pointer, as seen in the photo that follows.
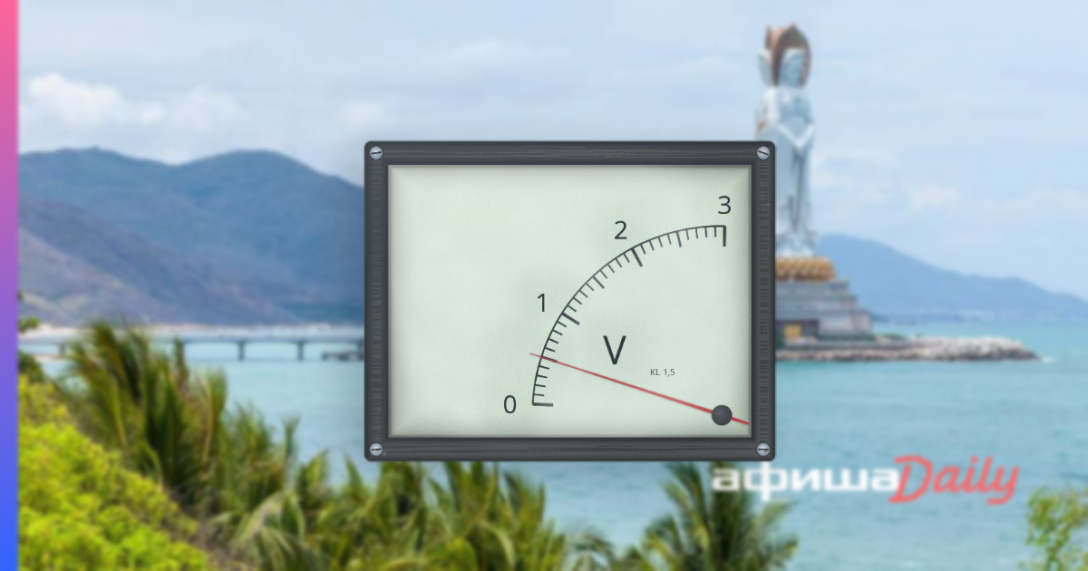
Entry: 0.5 V
